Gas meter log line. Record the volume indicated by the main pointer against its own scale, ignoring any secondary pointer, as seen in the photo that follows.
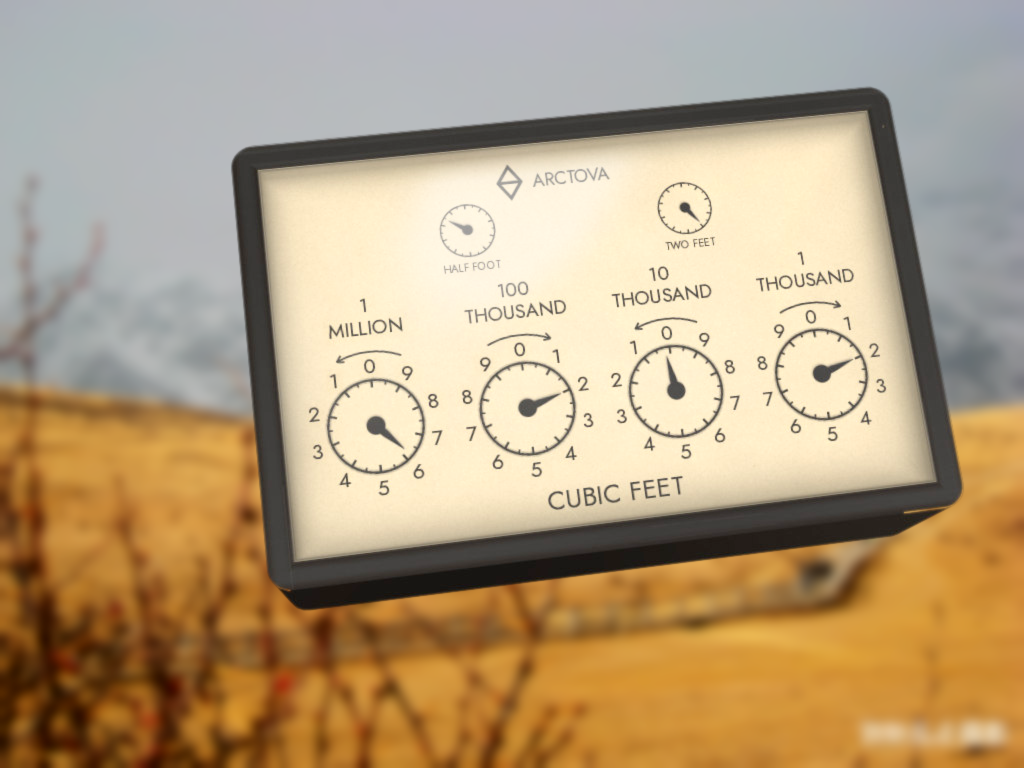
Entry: 620200 ft³
